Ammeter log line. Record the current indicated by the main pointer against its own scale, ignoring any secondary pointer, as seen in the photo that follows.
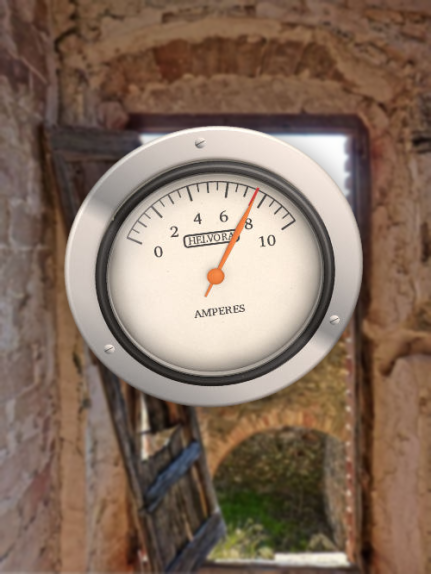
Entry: 7.5 A
